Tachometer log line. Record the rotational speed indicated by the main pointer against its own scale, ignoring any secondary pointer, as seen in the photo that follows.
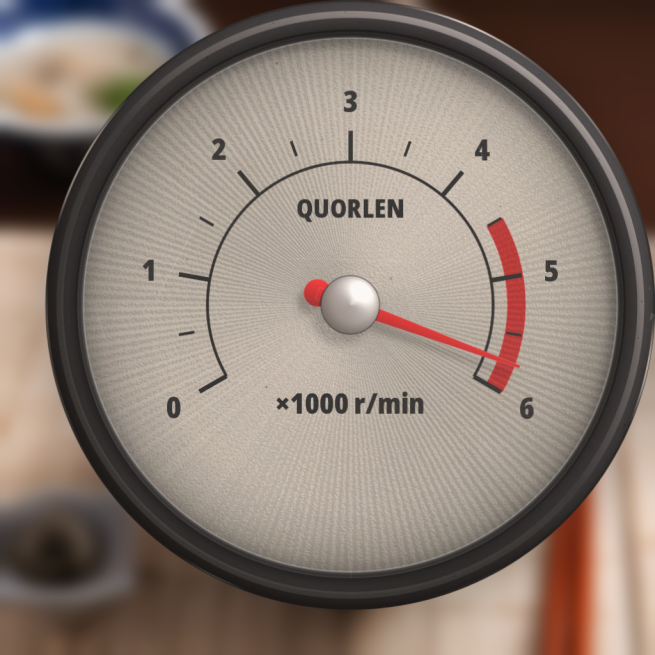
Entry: 5750 rpm
